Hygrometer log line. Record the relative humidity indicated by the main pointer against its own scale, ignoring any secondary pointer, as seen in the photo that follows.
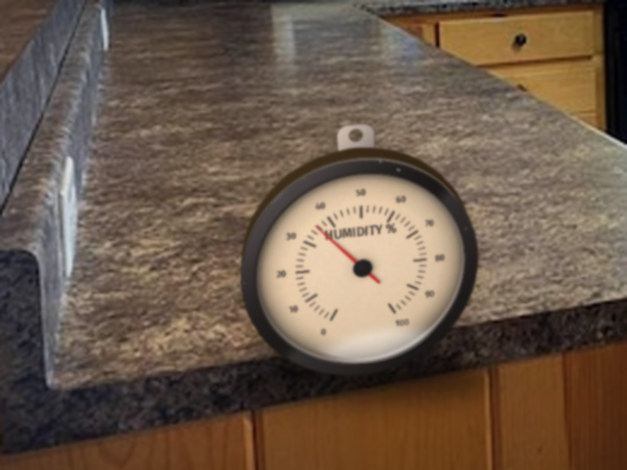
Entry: 36 %
